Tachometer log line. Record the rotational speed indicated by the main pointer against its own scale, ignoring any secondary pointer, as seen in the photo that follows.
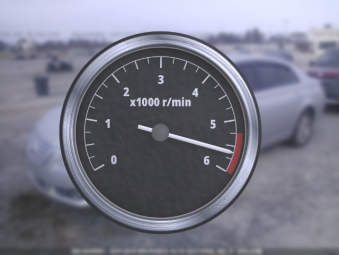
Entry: 5625 rpm
